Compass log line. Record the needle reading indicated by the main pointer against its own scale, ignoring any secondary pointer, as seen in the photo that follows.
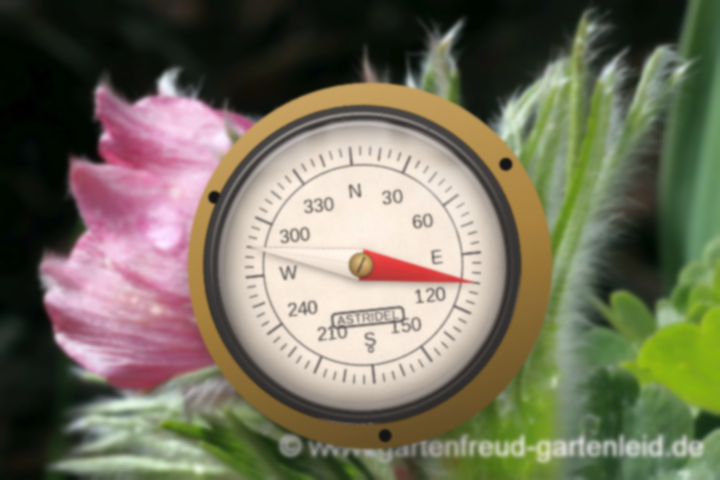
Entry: 105 °
